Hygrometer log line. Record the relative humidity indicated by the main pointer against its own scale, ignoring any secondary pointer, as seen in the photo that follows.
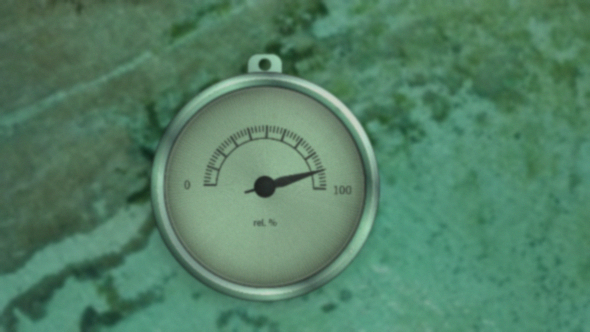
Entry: 90 %
